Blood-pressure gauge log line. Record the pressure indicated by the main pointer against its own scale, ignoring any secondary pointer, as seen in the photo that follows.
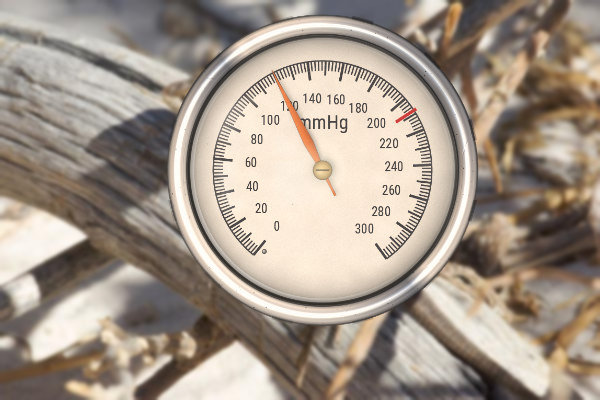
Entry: 120 mmHg
